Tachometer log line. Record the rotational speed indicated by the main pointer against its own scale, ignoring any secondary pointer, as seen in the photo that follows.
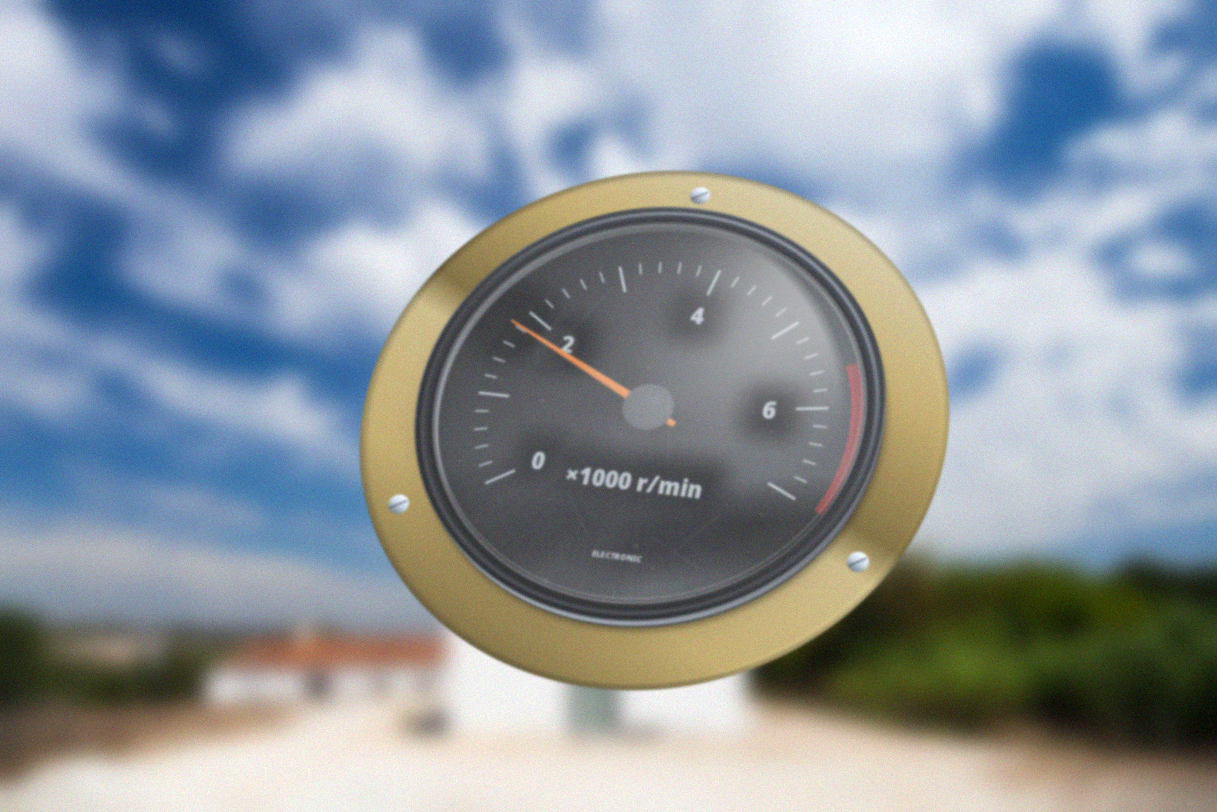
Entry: 1800 rpm
